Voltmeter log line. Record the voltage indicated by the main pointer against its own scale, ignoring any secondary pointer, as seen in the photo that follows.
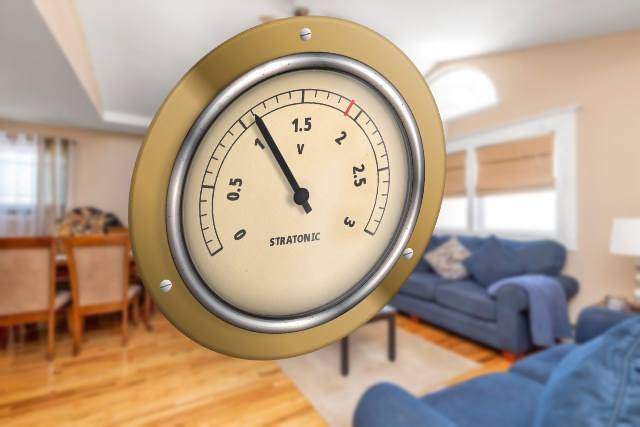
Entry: 1.1 V
